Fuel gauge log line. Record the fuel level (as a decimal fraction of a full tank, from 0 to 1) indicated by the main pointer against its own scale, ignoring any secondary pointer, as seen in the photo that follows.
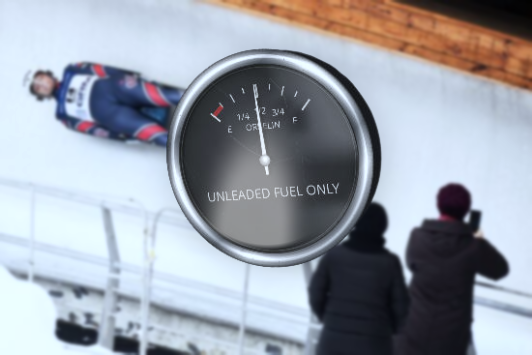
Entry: 0.5
